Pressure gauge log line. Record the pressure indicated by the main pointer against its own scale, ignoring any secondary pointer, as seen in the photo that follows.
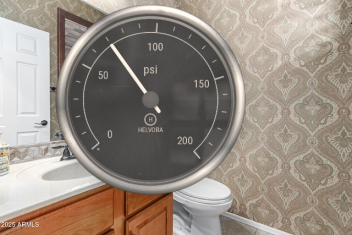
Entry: 70 psi
